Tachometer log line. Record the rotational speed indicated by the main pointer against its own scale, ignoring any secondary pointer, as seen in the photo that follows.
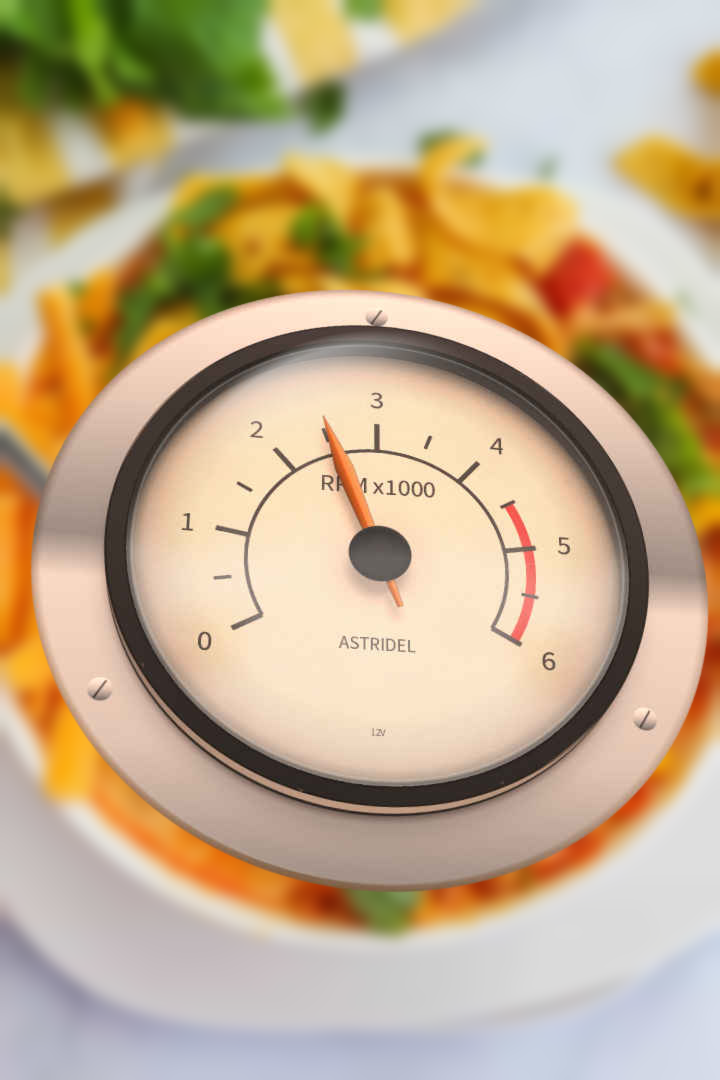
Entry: 2500 rpm
